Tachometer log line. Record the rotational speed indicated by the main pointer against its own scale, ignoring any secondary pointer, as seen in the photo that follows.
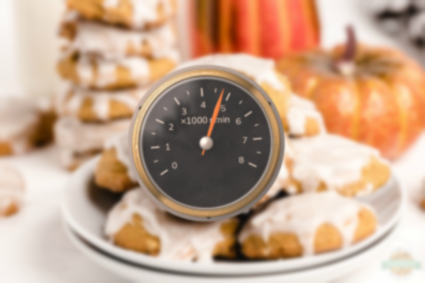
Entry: 4750 rpm
